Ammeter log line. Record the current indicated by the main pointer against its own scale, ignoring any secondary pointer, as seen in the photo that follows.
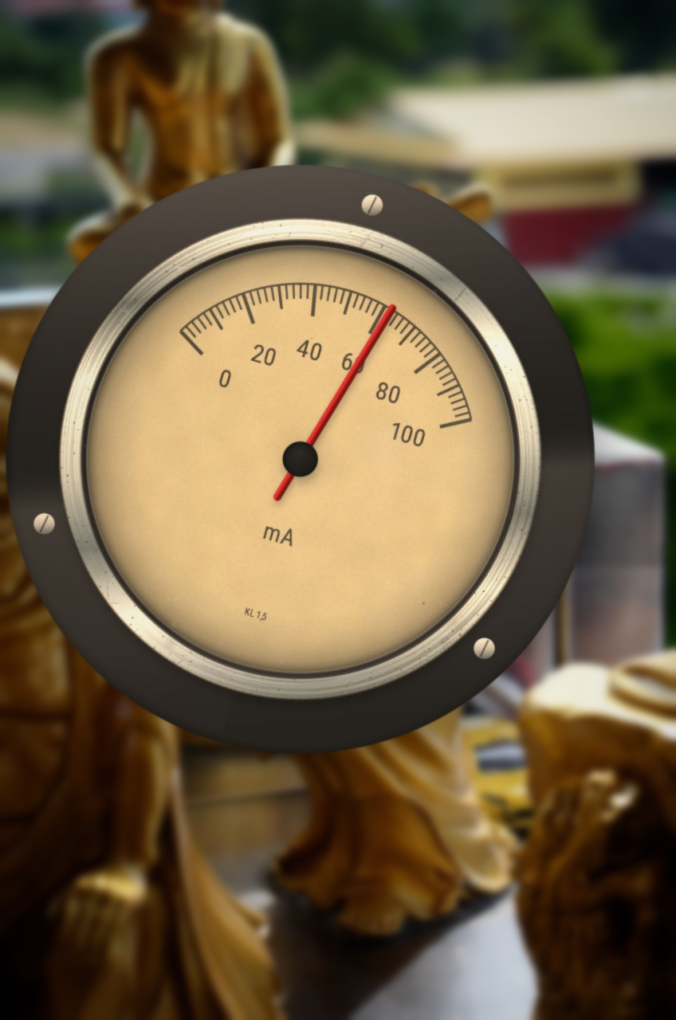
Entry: 62 mA
